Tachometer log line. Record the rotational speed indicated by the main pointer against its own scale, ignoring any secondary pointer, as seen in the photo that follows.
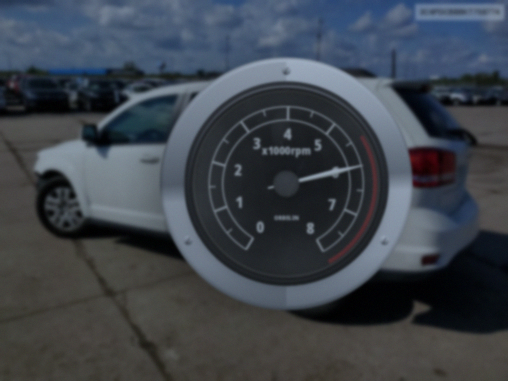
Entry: 6000 rpm
